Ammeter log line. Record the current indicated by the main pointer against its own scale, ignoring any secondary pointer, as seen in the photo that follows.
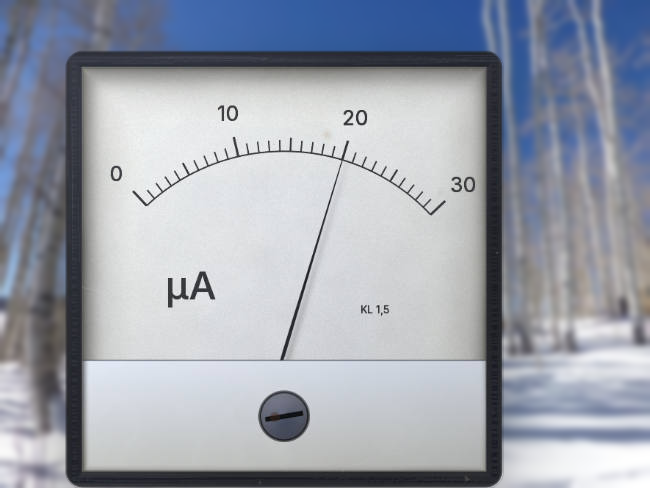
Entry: 20 µA
